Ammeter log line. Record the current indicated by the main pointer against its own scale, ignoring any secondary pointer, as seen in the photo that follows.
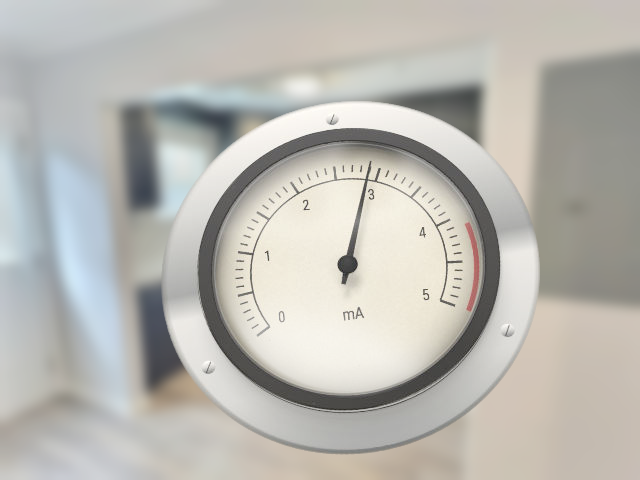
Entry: 2.9 mA
